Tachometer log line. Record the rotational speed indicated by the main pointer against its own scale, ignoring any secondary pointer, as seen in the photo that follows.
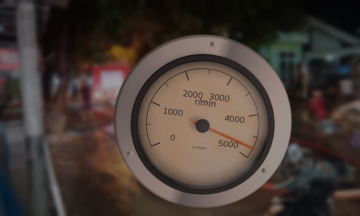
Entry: 4750 rpm
